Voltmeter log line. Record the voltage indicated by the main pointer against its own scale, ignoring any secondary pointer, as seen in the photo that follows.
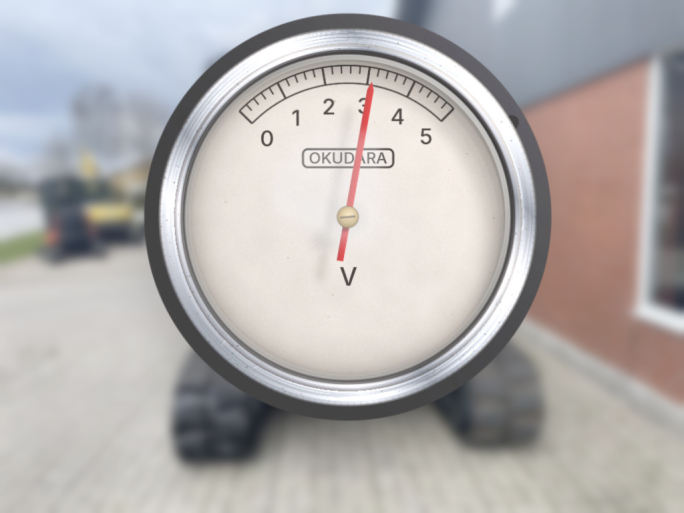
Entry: 3.1 V
